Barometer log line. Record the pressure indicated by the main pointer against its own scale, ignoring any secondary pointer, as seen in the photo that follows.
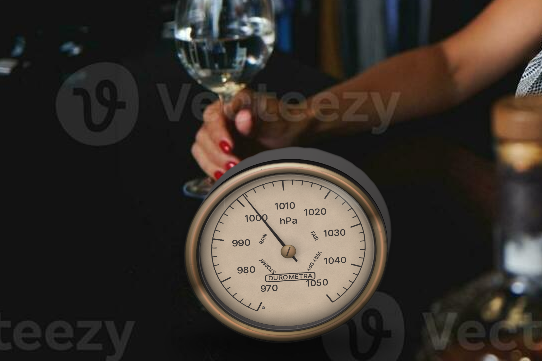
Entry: 1002 hPa
